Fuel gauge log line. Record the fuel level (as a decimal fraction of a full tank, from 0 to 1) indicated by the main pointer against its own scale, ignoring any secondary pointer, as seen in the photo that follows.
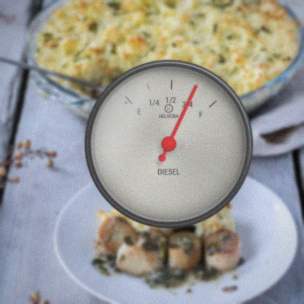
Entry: 0.75
